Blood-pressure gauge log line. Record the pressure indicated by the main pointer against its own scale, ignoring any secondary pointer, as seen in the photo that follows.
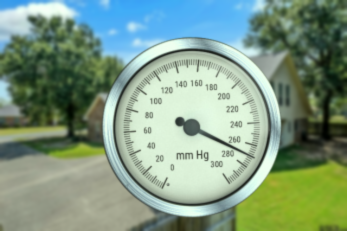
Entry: 270 mmHg
